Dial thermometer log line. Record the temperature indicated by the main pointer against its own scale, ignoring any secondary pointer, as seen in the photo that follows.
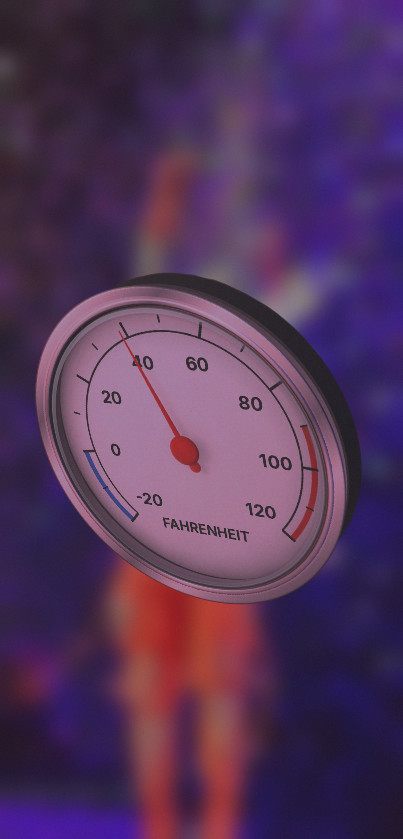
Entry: 40 °F
